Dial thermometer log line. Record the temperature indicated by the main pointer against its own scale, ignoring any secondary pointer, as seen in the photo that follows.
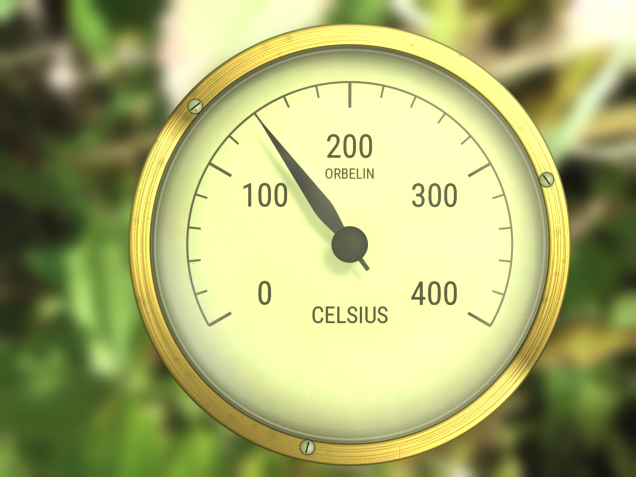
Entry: 140 °C
